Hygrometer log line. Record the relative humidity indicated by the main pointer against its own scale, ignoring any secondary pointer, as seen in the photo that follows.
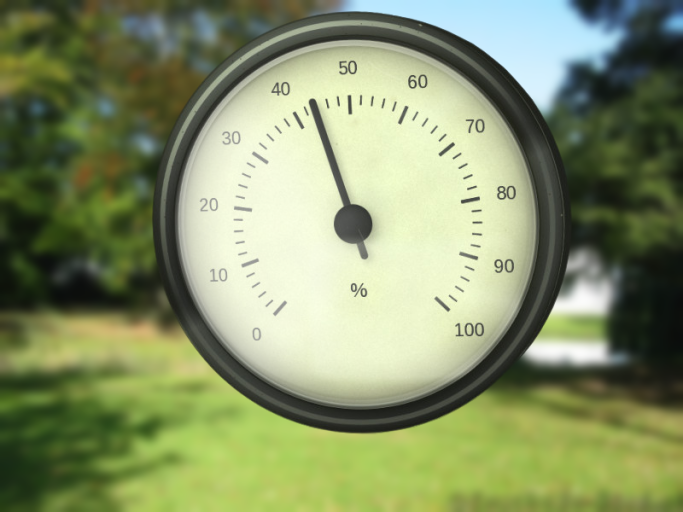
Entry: 44 %
